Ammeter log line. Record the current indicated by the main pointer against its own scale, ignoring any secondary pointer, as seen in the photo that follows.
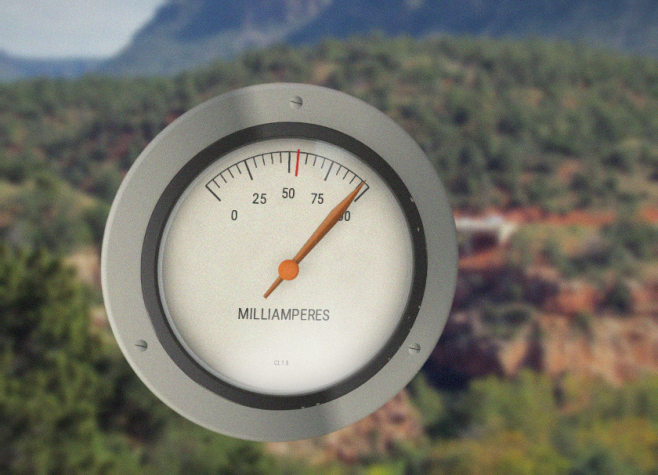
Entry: 95 mA
